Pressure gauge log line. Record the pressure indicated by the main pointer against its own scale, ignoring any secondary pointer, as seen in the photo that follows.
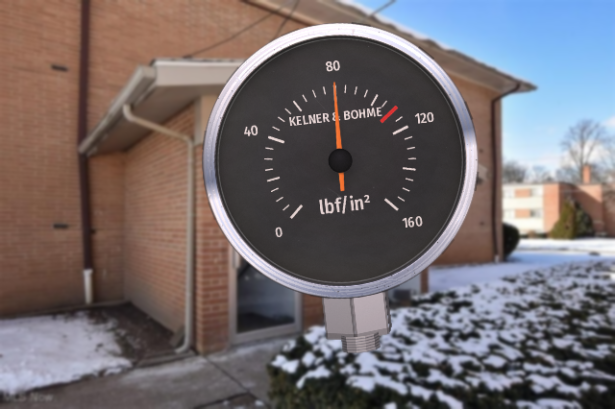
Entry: 80 psi
